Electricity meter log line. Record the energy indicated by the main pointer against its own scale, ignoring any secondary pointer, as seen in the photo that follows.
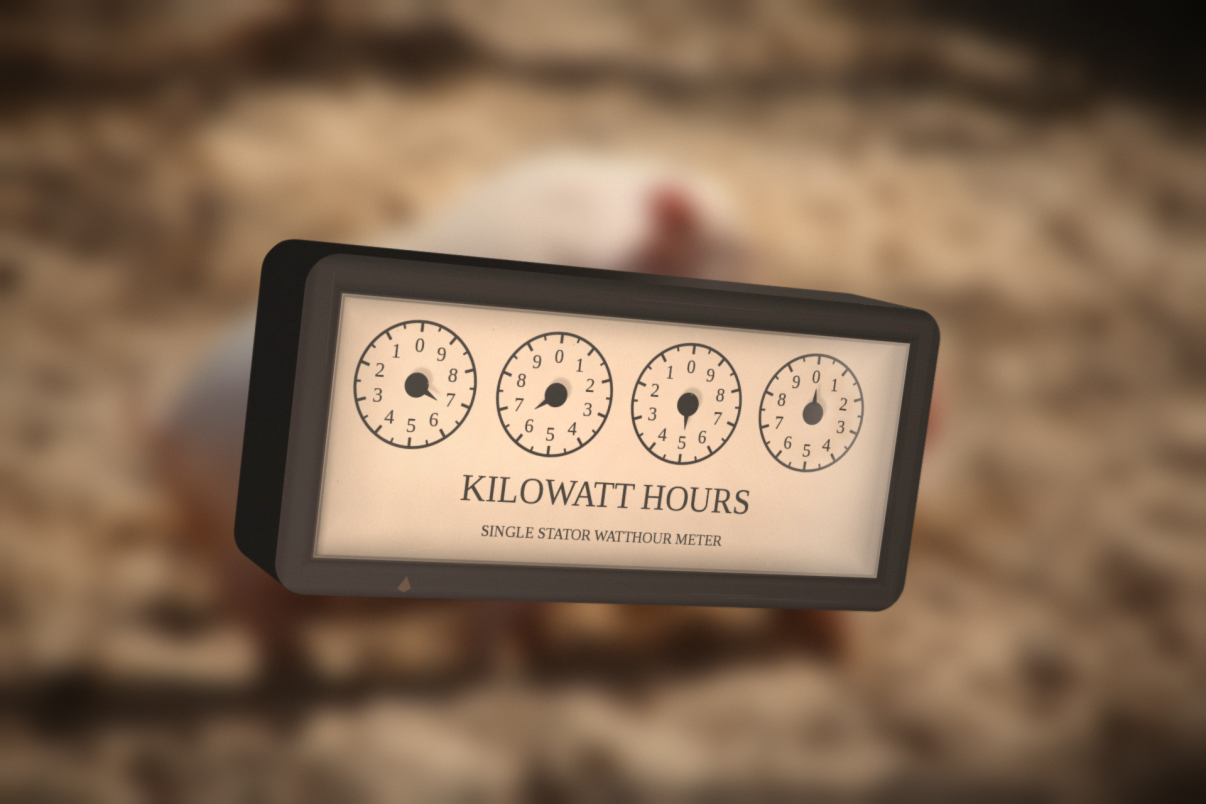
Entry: 6650 kWh
